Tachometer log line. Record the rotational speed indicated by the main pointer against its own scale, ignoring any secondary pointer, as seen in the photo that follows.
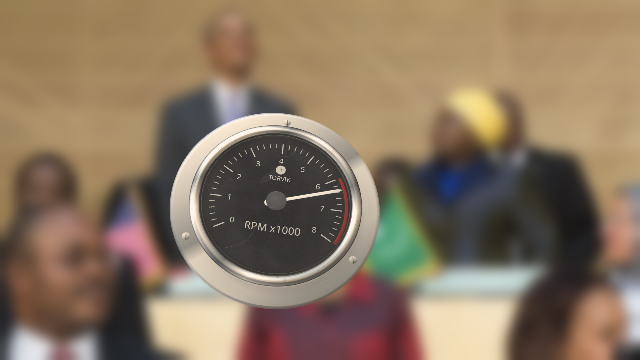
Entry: 6400 rpm
